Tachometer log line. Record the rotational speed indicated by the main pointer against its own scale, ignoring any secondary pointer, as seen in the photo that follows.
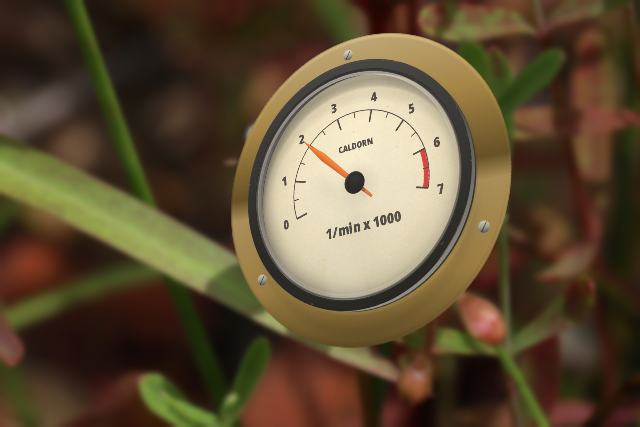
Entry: 2000 rpm
